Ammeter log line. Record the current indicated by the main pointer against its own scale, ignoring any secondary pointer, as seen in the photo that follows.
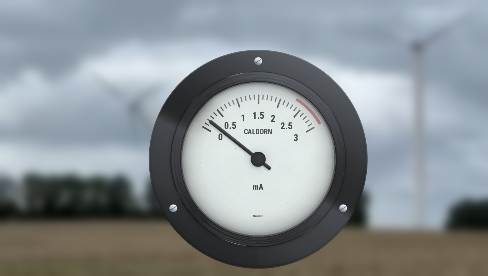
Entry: 0.2 mA
